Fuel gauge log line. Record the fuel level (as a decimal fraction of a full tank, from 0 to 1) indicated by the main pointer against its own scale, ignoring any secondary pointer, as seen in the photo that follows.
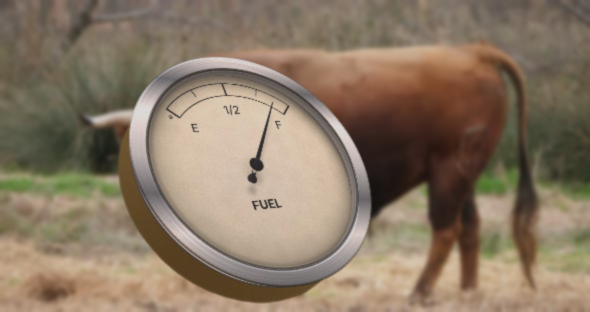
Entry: 0.875
